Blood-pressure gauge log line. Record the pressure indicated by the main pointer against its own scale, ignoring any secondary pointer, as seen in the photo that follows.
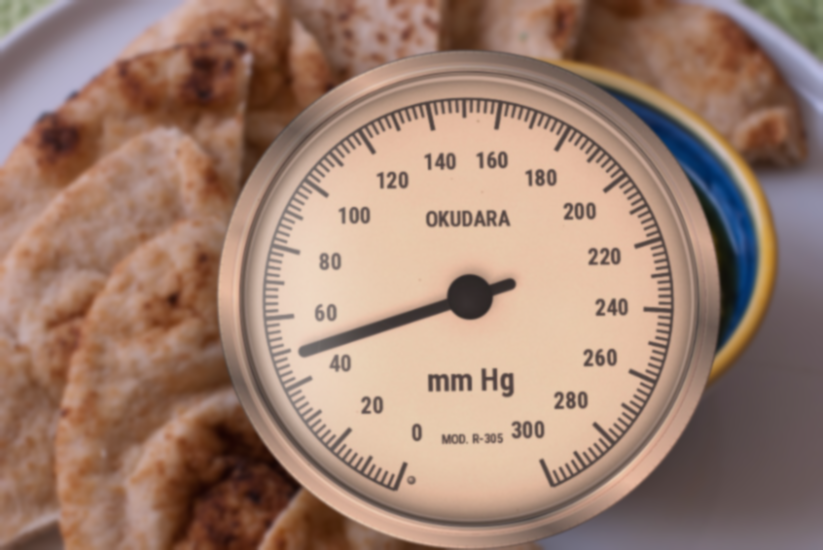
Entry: 48 mmHg
